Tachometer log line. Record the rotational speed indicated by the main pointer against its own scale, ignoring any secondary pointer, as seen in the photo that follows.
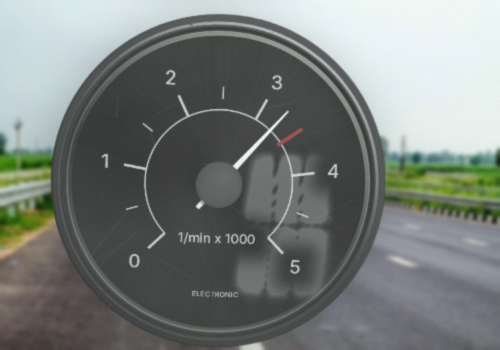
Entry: 3250 rpm
